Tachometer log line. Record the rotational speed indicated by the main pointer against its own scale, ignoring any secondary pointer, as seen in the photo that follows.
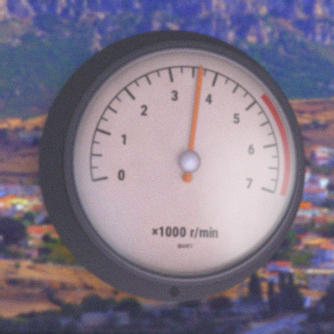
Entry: 3625 rpm
